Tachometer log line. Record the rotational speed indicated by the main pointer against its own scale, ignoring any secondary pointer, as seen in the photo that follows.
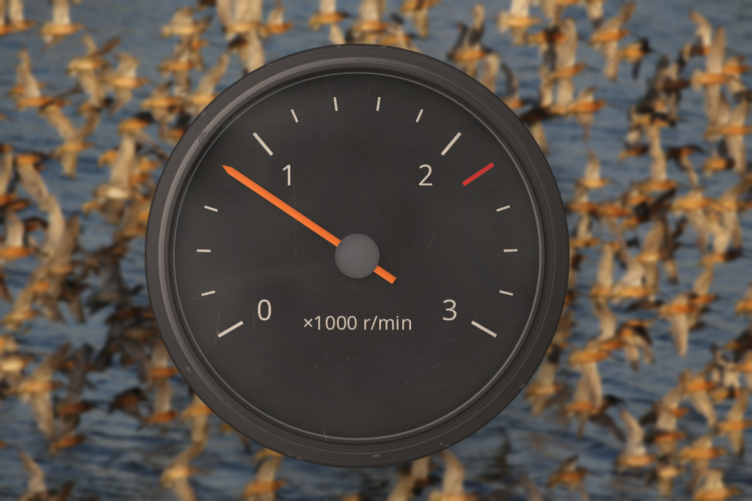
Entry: 800 rpm
